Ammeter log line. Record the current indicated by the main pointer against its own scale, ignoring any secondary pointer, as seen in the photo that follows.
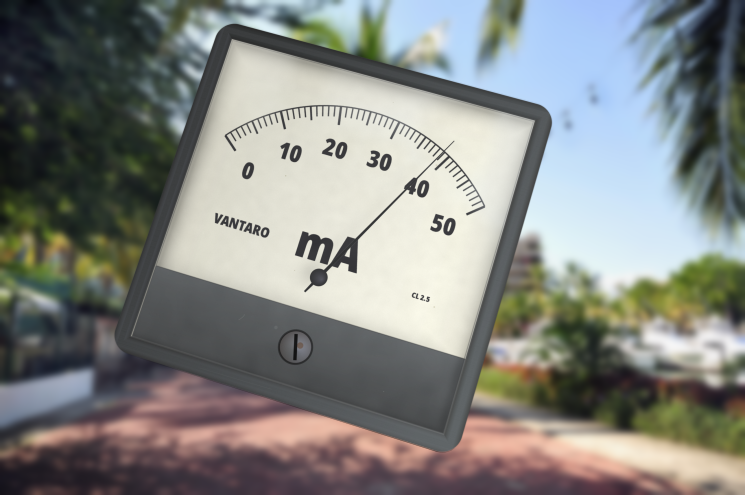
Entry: 39 mA
